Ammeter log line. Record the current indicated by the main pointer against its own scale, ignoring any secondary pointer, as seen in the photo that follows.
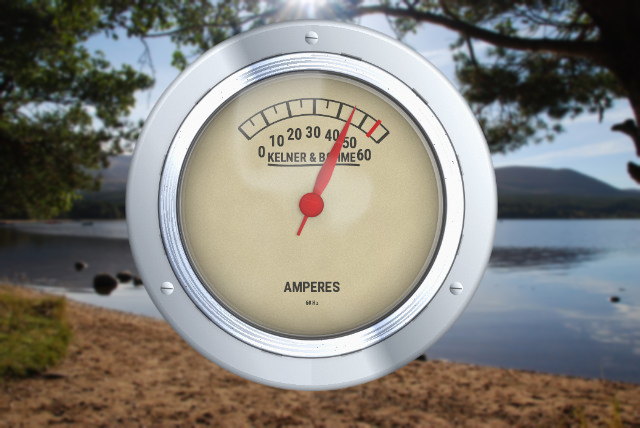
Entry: 45 A
